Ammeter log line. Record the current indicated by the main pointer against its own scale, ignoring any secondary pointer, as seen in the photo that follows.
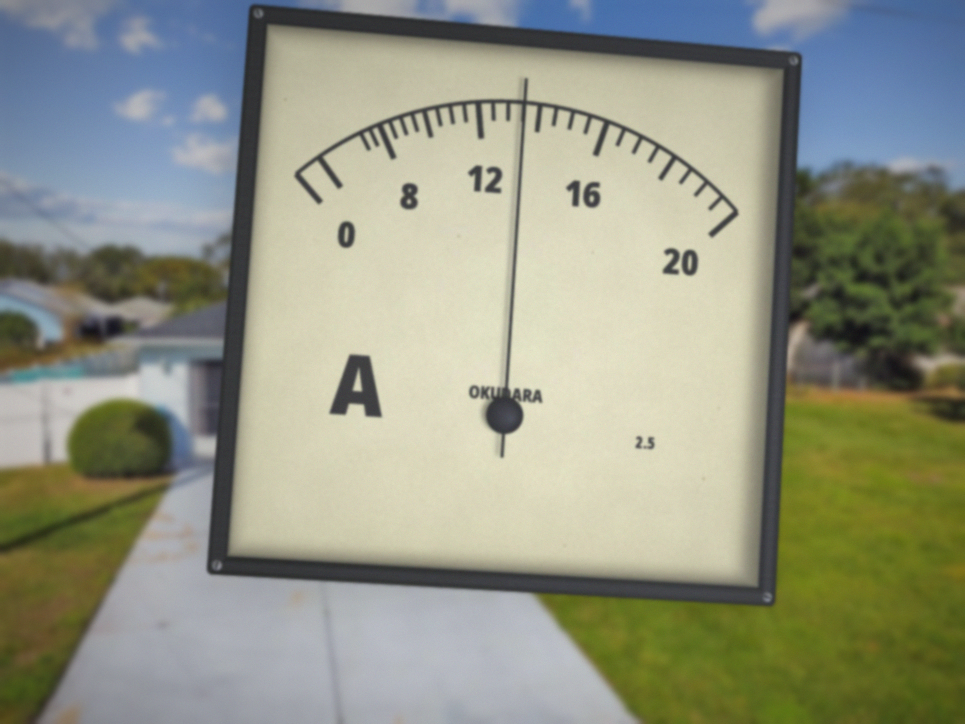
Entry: 13.5 A
